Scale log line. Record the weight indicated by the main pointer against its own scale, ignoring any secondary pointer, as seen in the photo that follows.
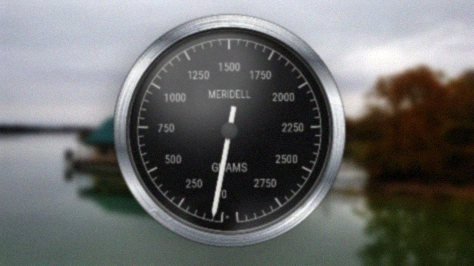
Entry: 50 g
